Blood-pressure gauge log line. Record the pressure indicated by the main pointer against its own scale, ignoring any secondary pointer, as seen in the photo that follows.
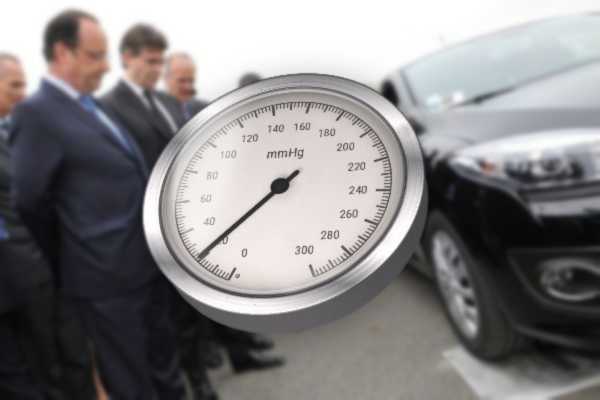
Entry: 20 mmHg
